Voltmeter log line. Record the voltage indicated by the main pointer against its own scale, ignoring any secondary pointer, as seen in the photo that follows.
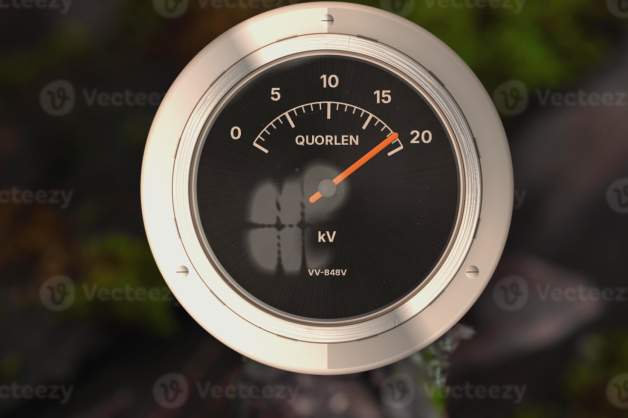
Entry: 18.5 kV
